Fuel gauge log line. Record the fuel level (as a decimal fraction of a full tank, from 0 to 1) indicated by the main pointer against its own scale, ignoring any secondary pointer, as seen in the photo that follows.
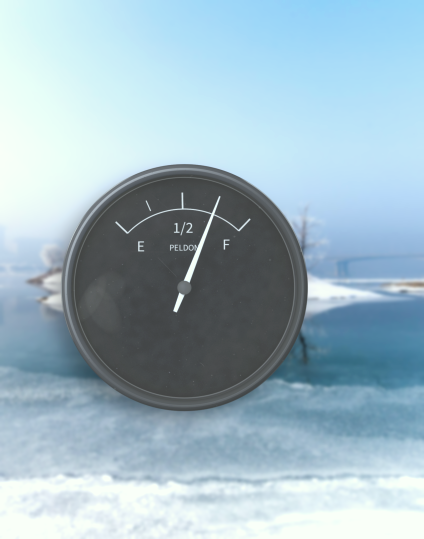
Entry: 0.75
